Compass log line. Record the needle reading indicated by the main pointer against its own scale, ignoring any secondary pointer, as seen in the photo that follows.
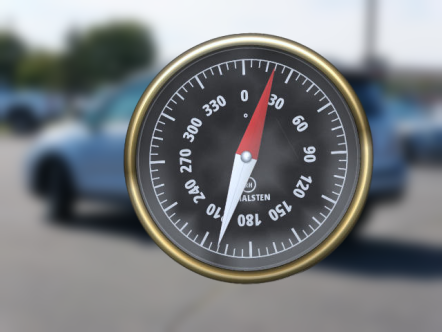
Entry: 20 °
